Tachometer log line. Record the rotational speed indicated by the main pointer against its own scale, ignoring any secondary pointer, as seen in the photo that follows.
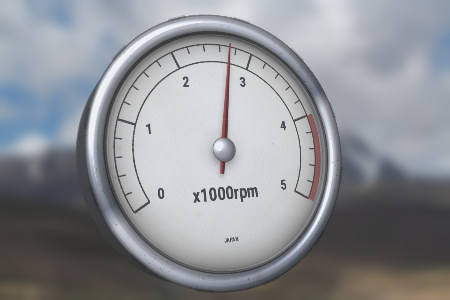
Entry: 2700 rpm
